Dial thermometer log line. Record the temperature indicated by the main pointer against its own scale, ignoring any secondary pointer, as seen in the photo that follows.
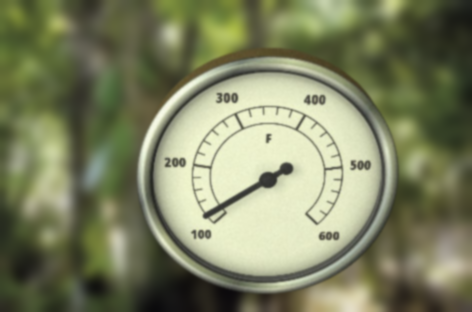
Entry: 120 °F
